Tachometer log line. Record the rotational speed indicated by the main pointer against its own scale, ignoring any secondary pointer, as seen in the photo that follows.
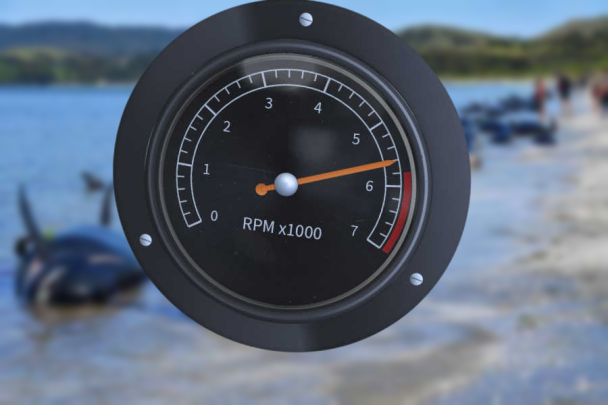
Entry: 5600 rpm
